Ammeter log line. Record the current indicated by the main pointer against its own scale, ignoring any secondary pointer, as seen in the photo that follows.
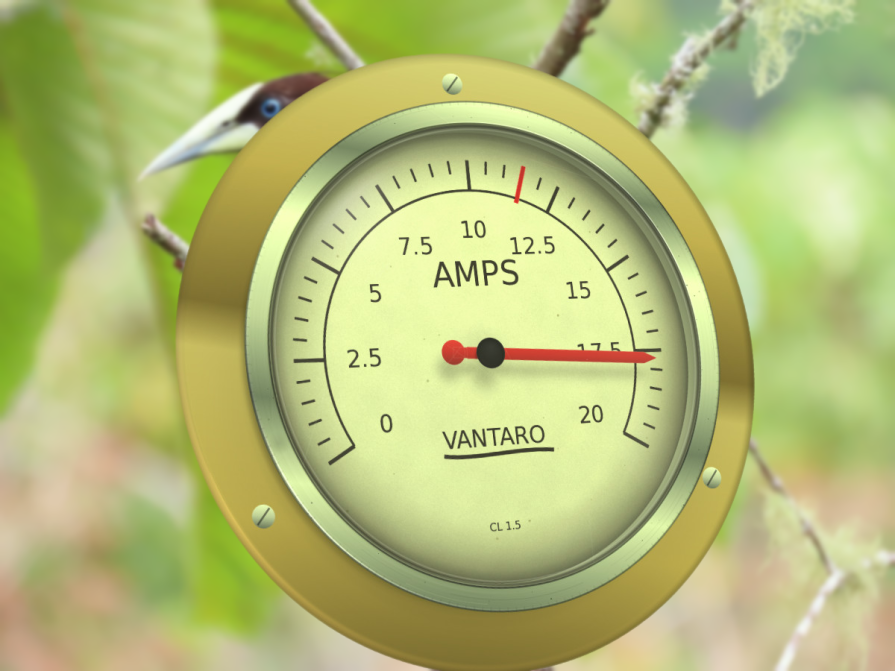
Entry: 17.75 A
